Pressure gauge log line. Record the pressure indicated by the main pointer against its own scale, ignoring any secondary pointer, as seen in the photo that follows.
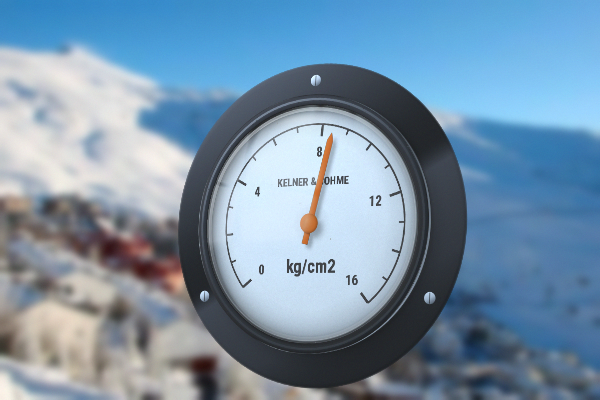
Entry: 8.5 kg/cm²
